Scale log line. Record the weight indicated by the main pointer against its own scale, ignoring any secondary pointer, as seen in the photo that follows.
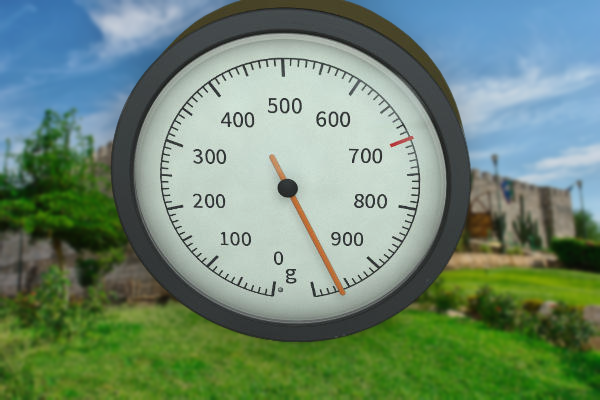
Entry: 960 g
